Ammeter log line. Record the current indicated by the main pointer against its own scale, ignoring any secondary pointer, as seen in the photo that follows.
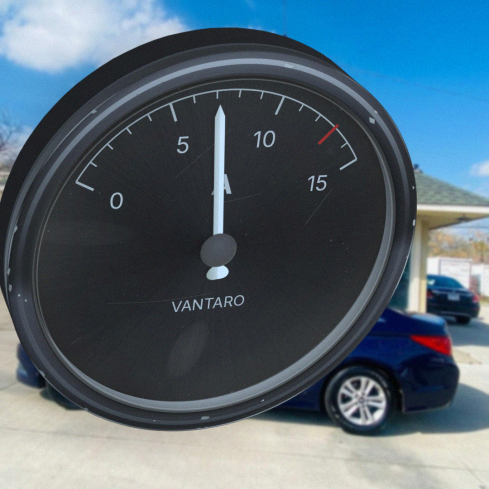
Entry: 7 A
